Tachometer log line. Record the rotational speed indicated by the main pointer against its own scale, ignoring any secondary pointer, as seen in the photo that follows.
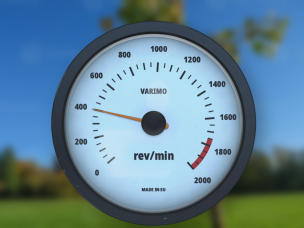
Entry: 400 rpm
